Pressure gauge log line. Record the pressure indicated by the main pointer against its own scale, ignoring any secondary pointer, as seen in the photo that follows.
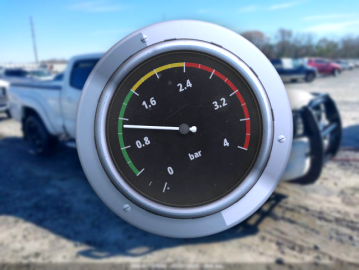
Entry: 1.1 bar
